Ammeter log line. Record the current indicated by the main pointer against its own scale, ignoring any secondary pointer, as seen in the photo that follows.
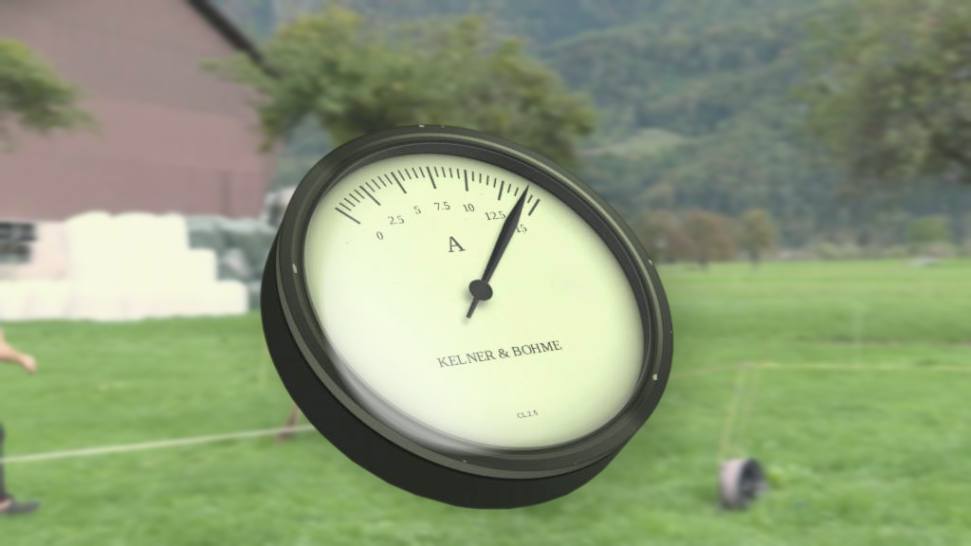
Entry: 14 A
